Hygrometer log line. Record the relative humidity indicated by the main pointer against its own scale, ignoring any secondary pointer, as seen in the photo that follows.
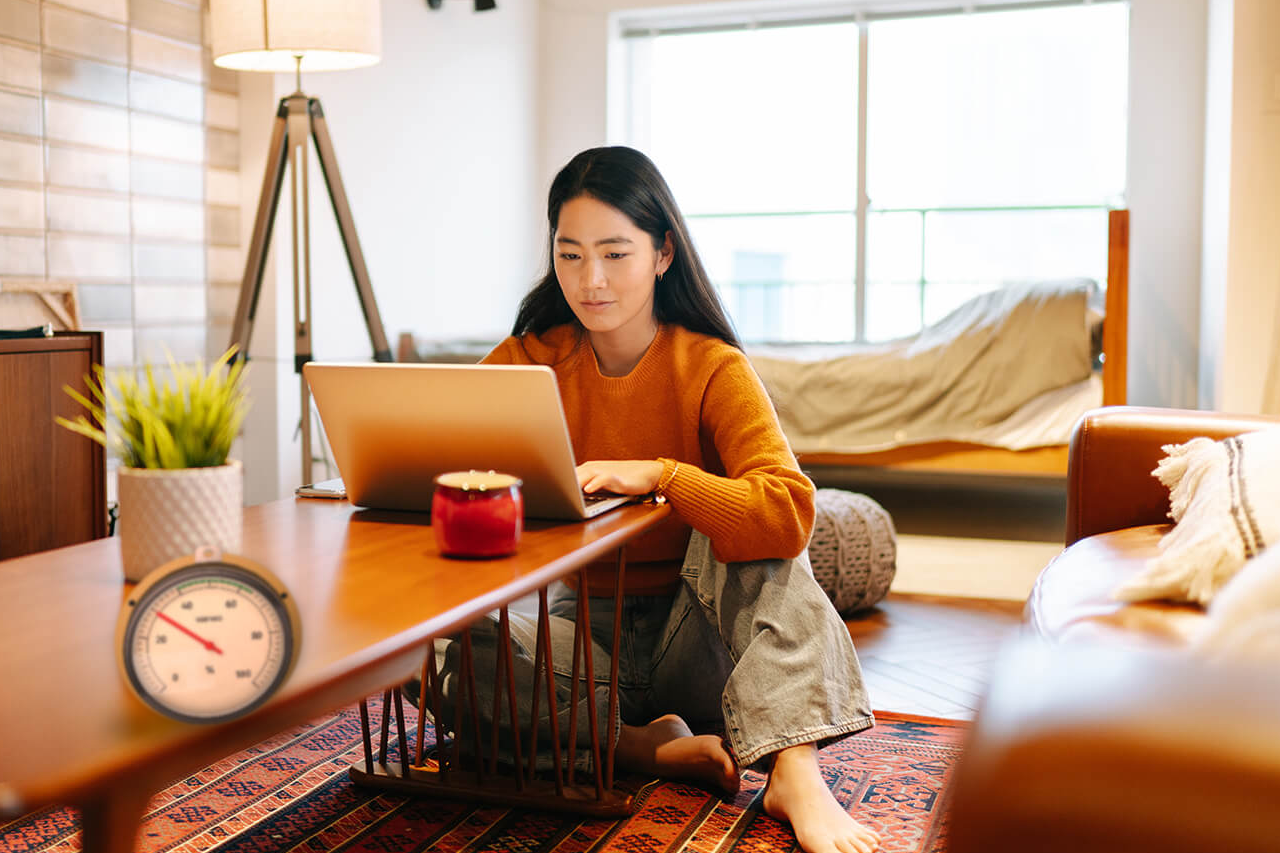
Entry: 30 %
